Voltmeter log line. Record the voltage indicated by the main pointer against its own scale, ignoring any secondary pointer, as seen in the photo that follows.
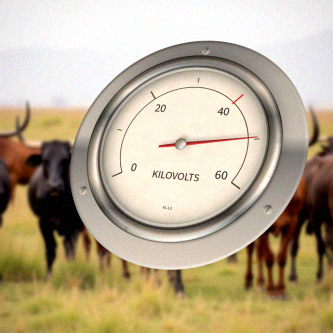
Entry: 50 kV
